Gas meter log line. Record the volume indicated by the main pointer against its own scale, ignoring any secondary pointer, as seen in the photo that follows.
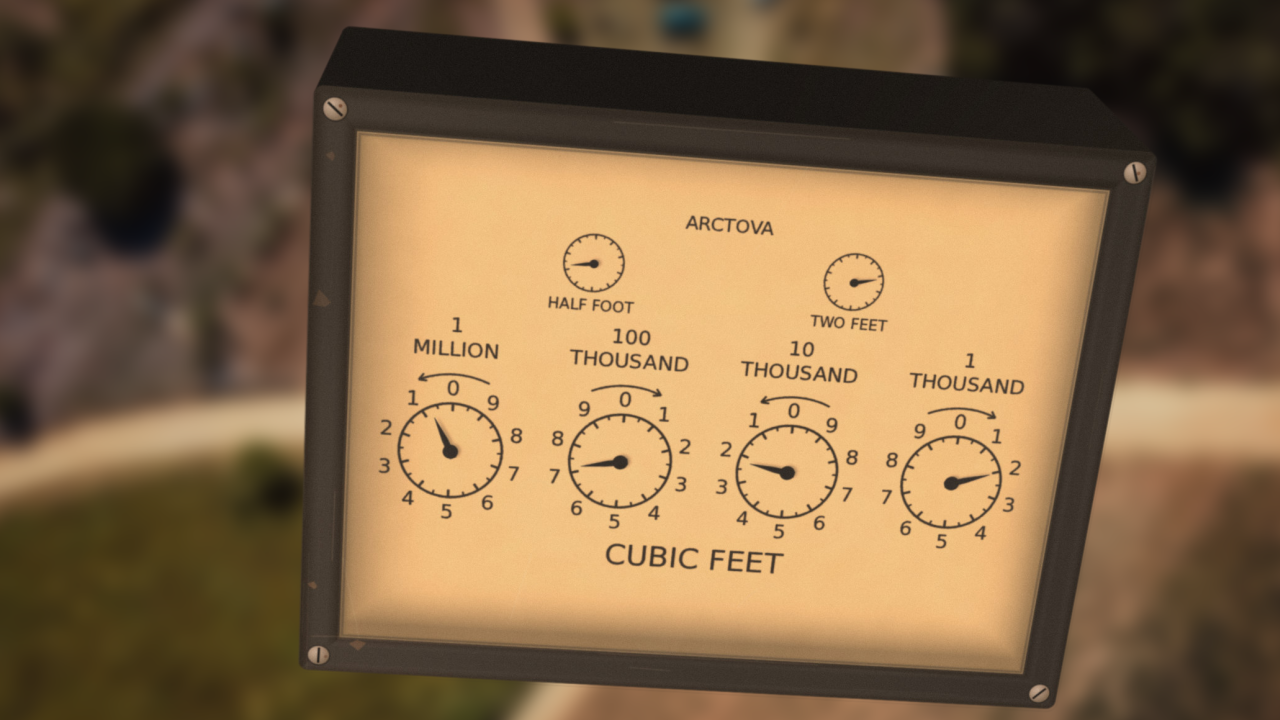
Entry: 72200 ft³
